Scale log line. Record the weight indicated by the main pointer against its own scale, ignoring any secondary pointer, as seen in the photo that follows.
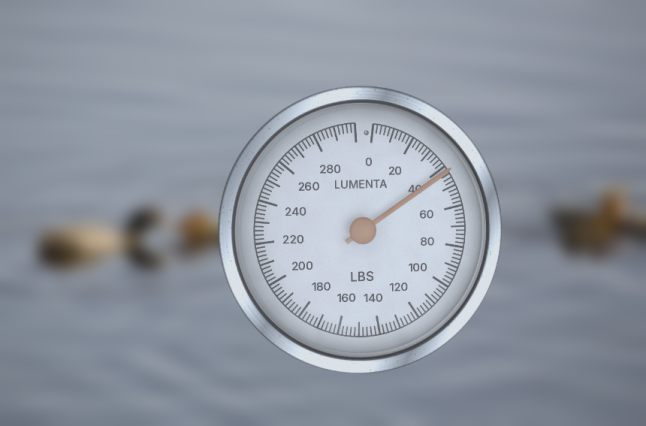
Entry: 42 lb
